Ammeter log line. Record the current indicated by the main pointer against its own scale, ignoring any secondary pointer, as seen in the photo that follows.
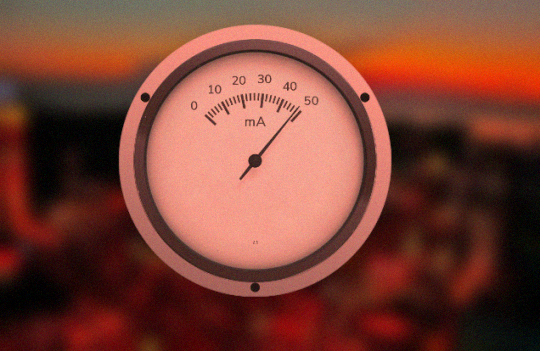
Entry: 48 mA
